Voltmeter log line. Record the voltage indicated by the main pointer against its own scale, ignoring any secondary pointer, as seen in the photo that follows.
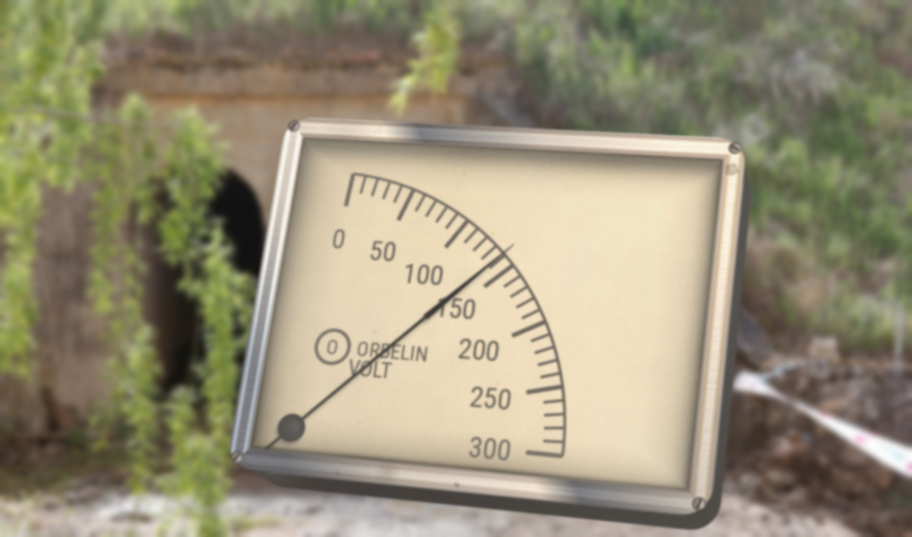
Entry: 140 V
